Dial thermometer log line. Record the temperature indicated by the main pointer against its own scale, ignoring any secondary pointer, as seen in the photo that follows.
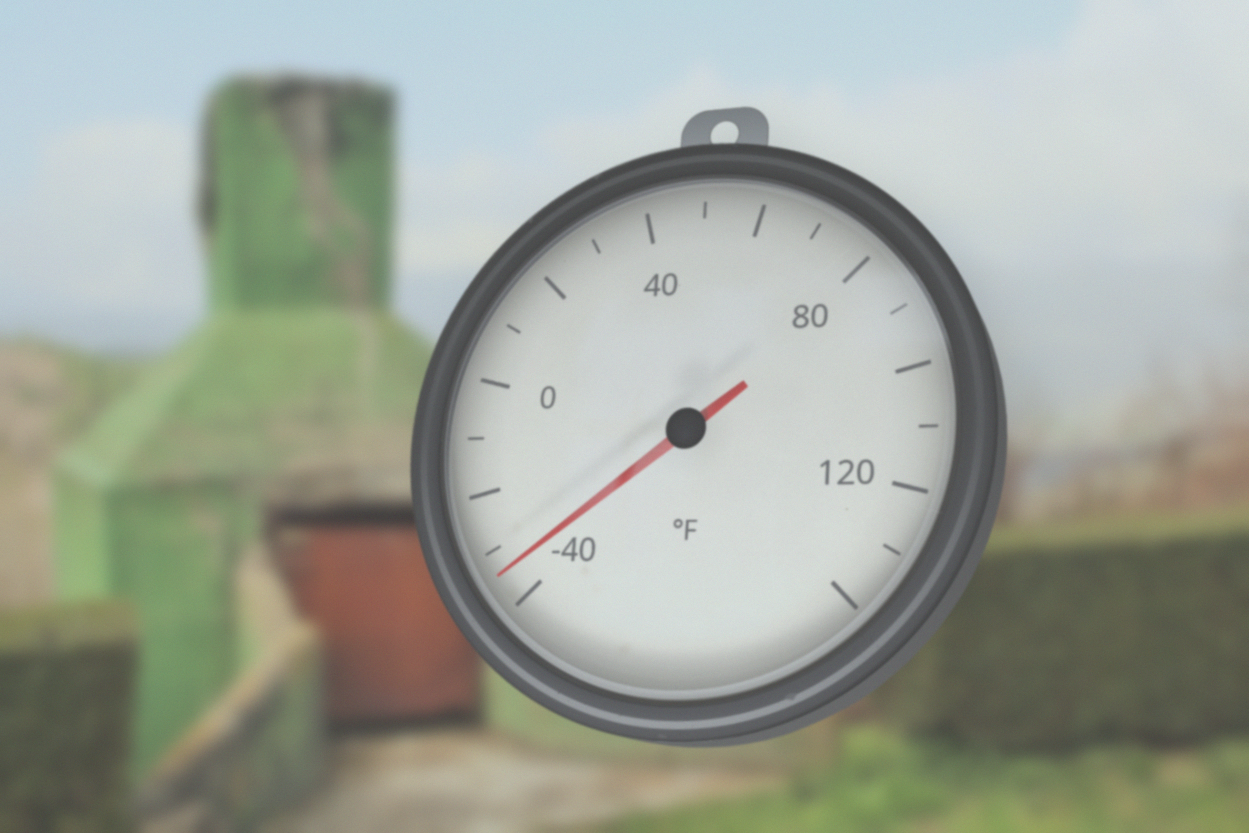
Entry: -35 °F
